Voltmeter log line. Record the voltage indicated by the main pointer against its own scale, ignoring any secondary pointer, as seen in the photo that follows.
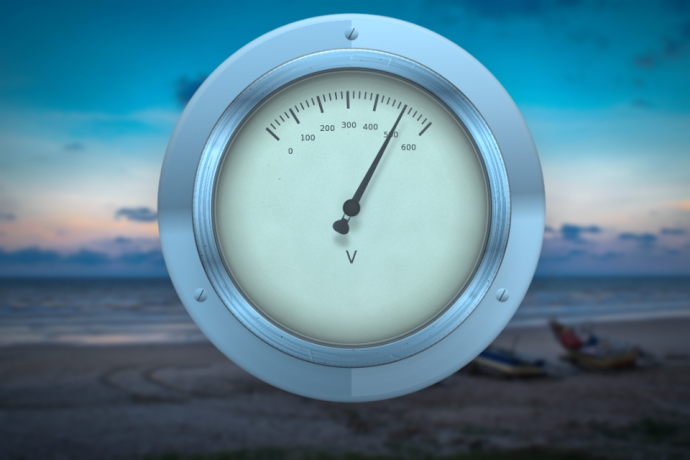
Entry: 500 V
